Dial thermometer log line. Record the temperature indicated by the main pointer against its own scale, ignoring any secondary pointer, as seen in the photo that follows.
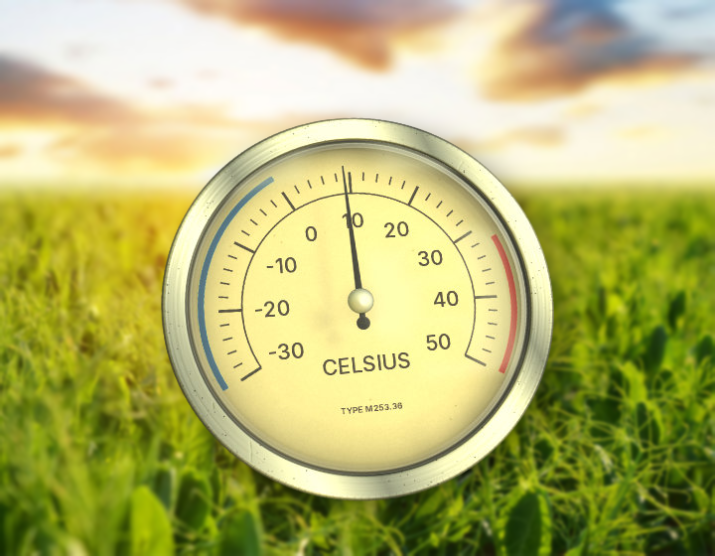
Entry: 9 °C
